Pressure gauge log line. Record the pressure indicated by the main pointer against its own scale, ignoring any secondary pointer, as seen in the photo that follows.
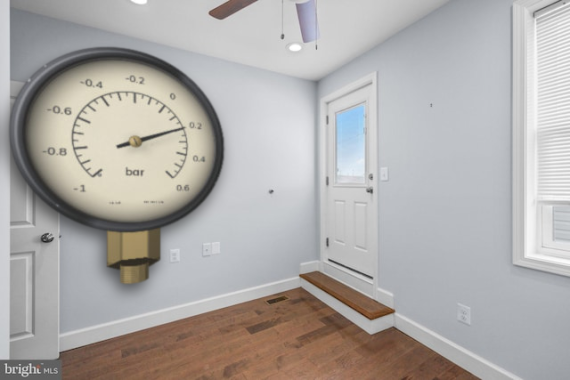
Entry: 0.2 bar
